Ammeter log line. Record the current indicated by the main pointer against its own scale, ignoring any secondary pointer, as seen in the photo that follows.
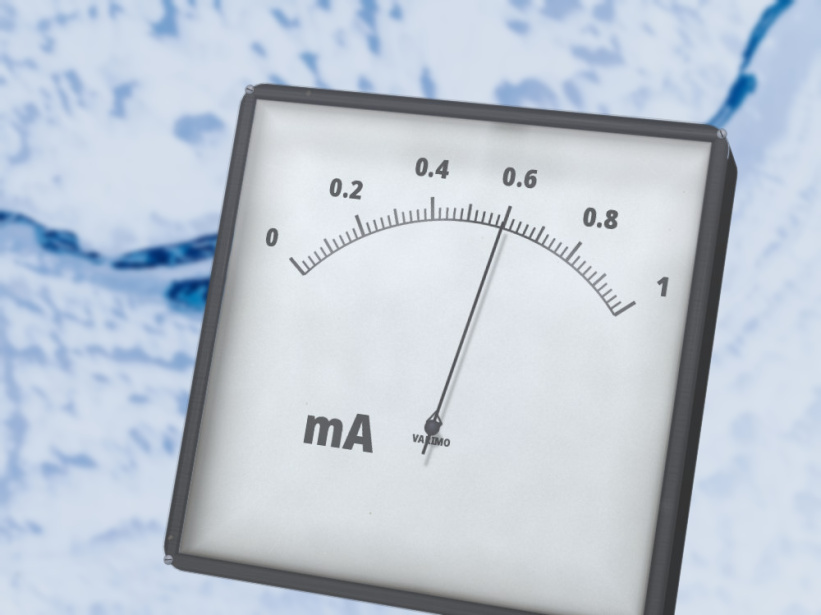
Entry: 0.6 mA
